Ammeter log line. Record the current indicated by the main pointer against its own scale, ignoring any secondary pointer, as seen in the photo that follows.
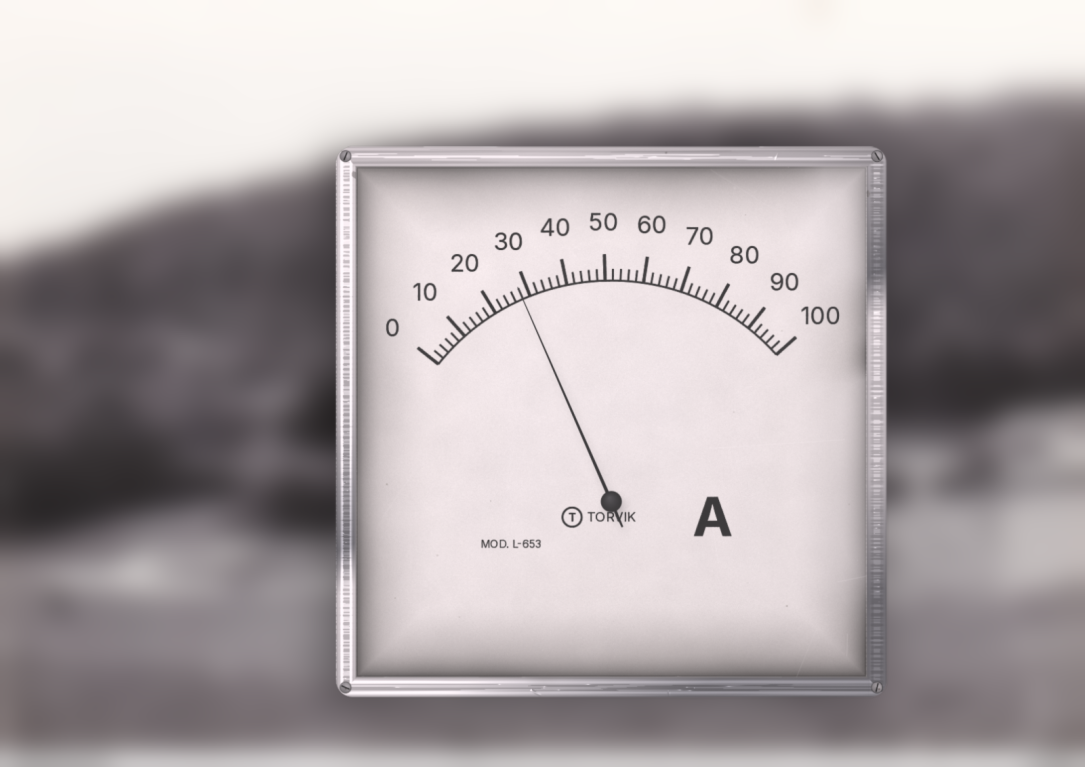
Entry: 28 A
